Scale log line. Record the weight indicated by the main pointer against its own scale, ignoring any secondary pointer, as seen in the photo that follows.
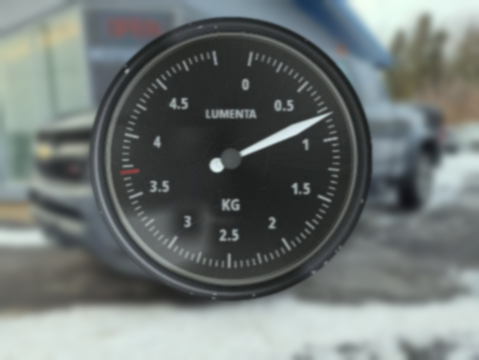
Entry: 0.8 kg
